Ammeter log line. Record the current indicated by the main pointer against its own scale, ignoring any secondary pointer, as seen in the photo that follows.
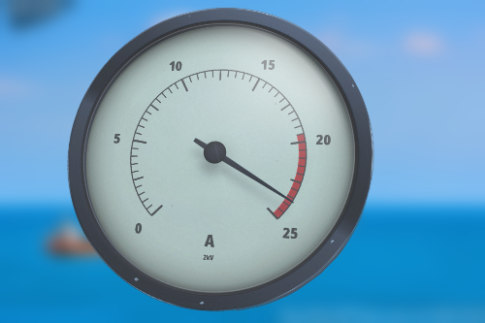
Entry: 23.75 A
